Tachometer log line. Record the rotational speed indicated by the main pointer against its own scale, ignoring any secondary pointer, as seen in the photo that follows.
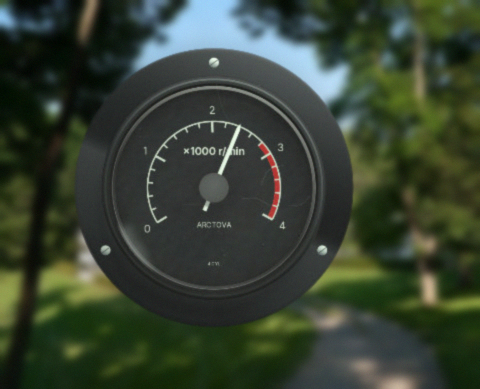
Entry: 2400 rpm
